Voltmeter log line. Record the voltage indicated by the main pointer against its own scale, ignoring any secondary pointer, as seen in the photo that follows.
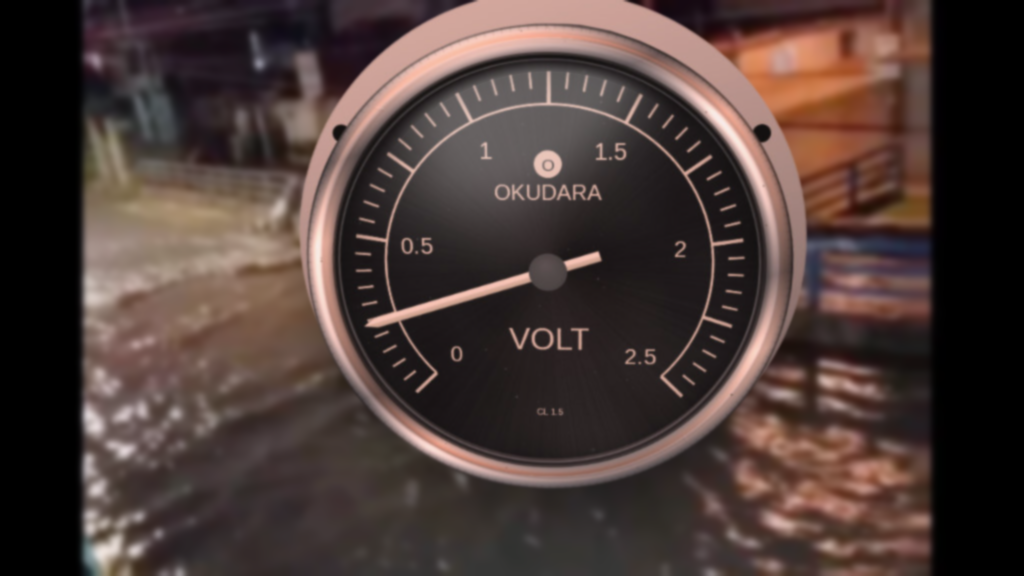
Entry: 0.25 V
